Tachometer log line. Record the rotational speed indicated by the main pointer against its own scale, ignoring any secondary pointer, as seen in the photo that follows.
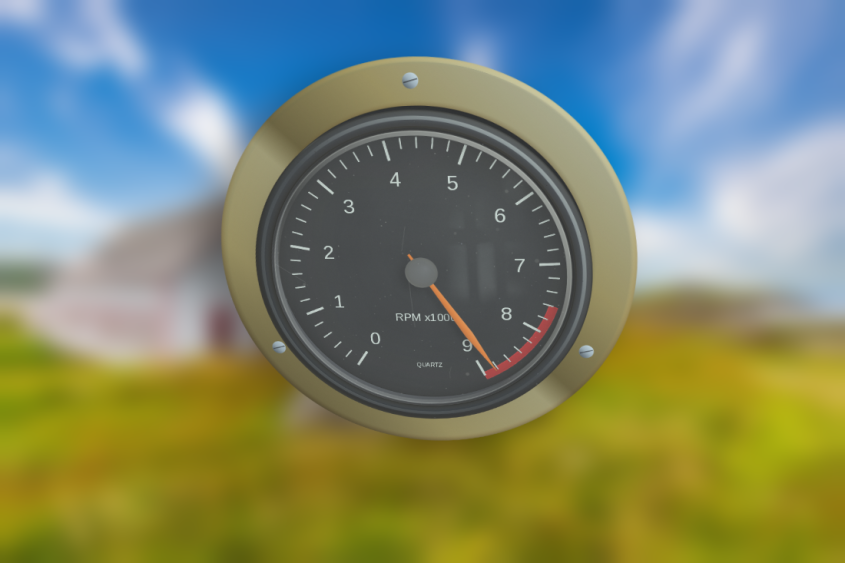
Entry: 8800 rpm
